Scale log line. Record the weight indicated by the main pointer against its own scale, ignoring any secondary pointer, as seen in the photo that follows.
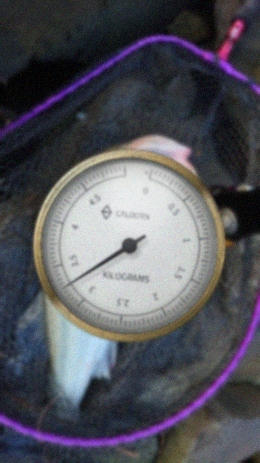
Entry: 3.25 kg
